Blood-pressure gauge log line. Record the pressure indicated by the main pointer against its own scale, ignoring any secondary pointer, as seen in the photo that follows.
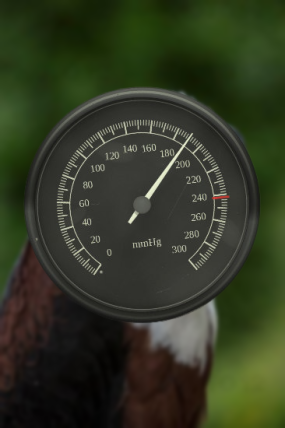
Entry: 190 mmHg
